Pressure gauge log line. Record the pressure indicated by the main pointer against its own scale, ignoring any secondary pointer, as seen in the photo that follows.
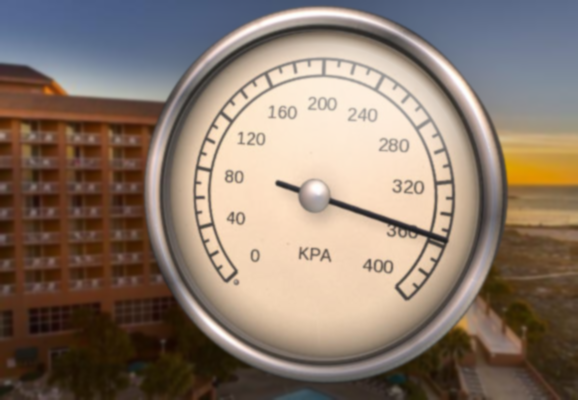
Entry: 355 kPa
